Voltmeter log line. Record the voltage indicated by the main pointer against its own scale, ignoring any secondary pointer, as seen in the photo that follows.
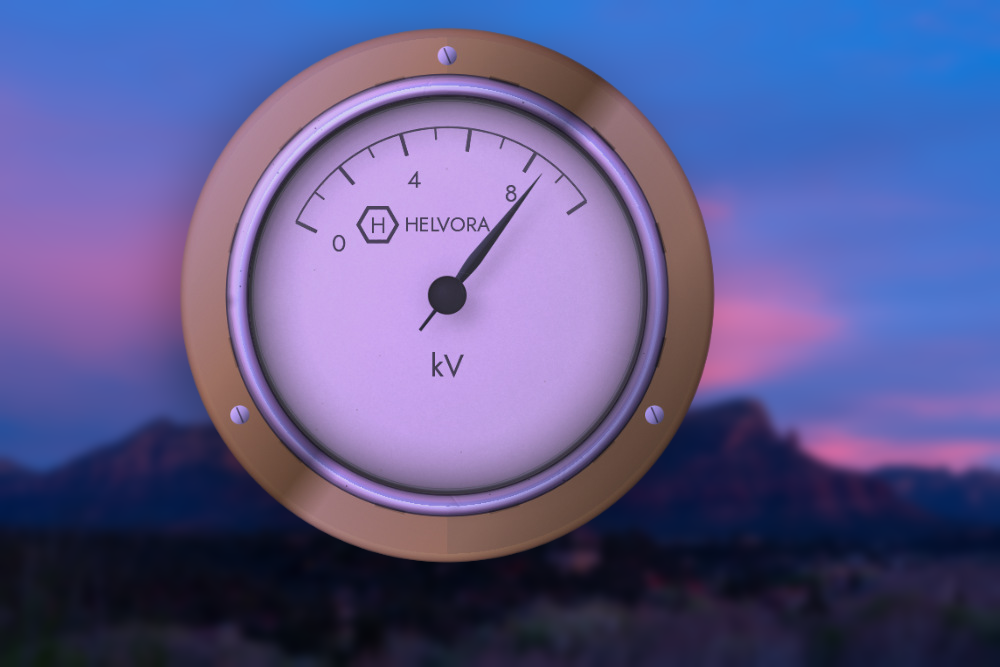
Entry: 8.5 kV
